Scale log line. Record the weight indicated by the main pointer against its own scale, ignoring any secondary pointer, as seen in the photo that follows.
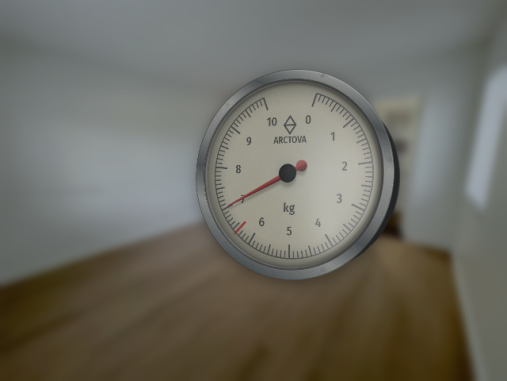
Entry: 7 kg
